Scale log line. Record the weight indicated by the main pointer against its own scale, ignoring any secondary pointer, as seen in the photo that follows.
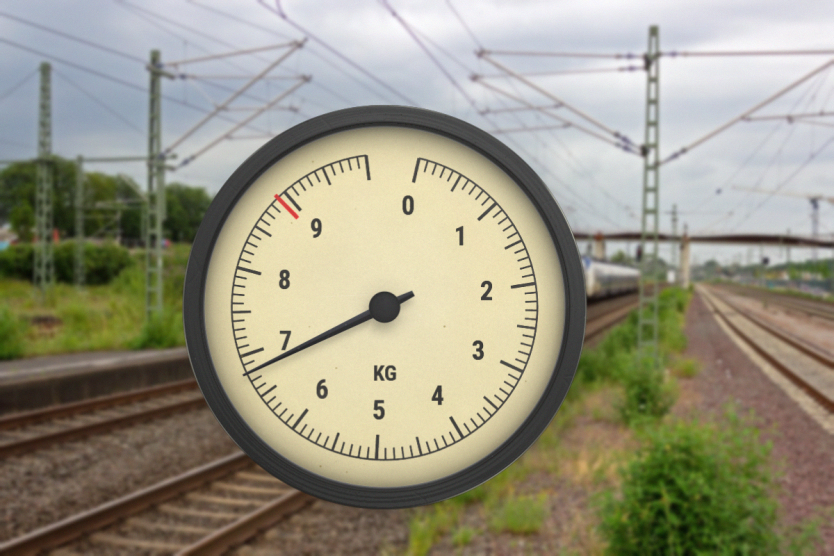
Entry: 6.8 kg
